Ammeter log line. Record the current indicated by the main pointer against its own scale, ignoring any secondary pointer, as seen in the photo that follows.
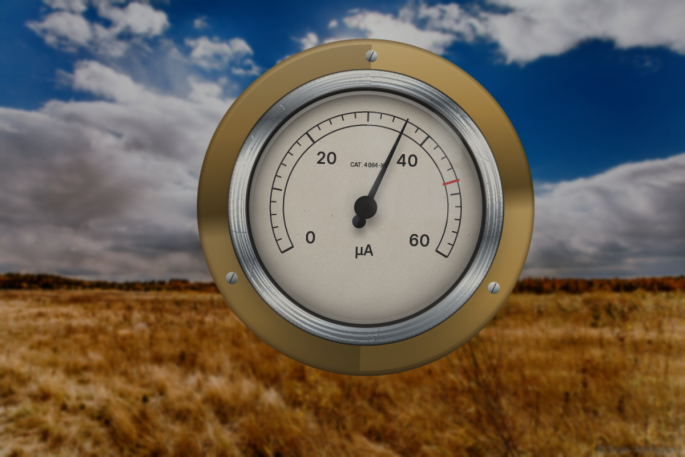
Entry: 36 µA
